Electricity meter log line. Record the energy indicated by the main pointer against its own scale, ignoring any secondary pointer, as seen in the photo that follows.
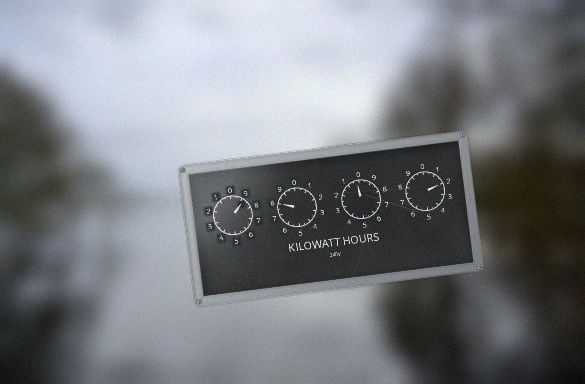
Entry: 8802 kWh
